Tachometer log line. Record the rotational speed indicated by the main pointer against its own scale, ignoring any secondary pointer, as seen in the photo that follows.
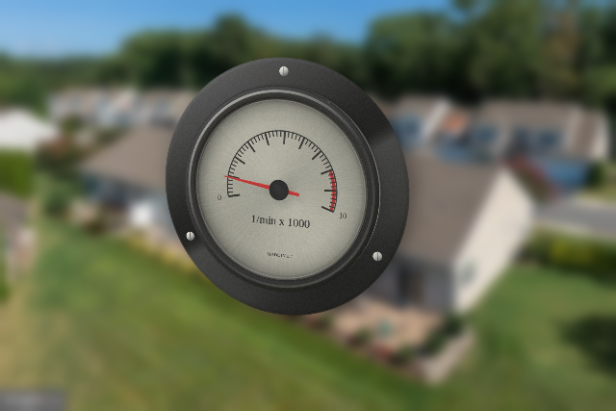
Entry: 1000 rpm
